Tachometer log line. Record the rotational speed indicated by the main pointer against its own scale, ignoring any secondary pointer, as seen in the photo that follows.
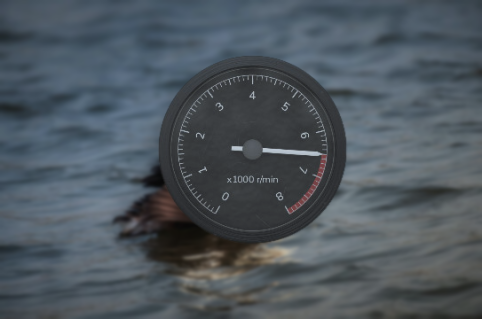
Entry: 6500 rpm
